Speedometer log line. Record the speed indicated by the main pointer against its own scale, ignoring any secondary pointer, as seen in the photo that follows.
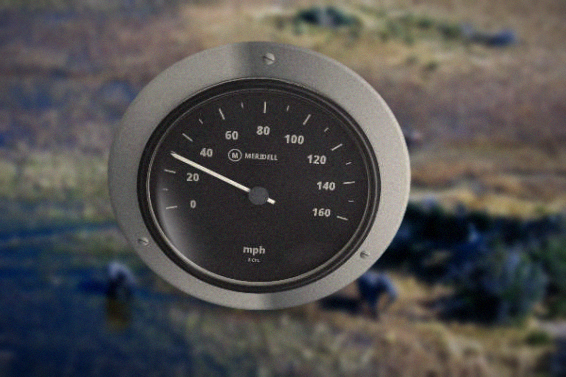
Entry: 30 mph
